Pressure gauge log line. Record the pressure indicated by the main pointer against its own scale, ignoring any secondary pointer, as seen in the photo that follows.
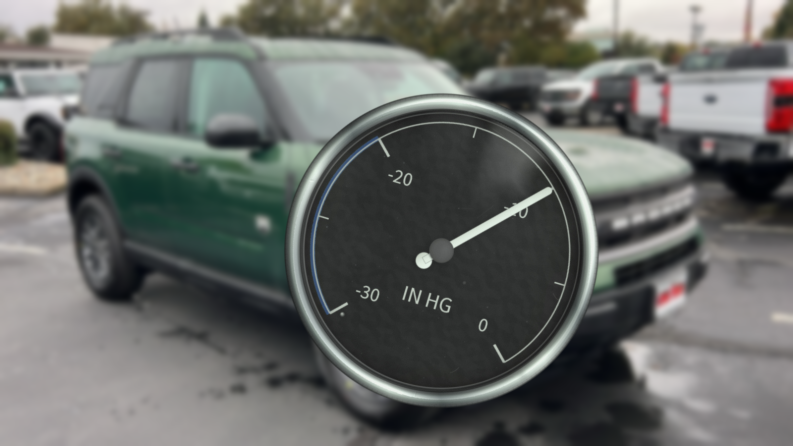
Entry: -10 inHg
